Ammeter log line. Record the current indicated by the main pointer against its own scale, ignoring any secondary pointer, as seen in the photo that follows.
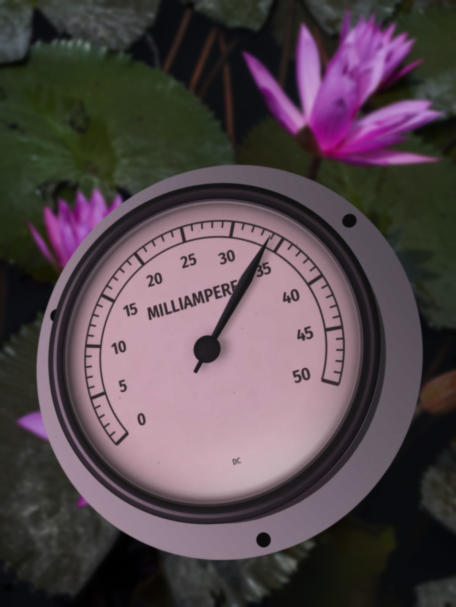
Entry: 34 mA
